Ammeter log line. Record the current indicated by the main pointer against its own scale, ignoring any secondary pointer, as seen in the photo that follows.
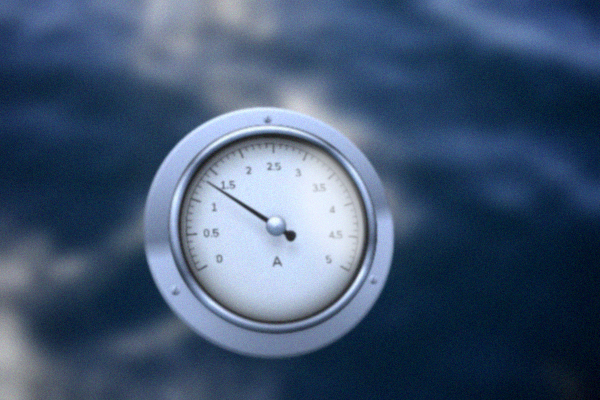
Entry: 1.3 A
